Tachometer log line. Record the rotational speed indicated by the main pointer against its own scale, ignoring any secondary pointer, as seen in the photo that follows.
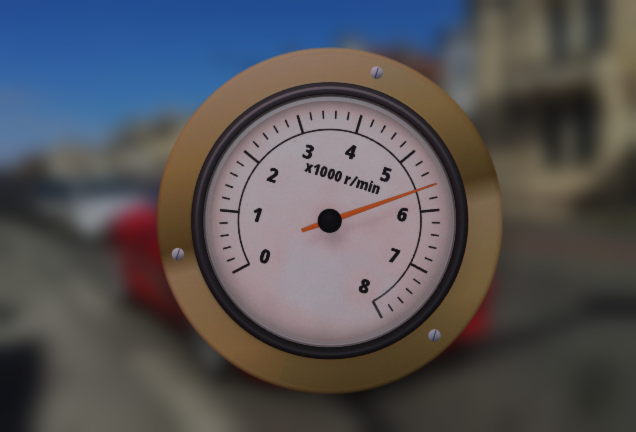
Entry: 5600 rpm
